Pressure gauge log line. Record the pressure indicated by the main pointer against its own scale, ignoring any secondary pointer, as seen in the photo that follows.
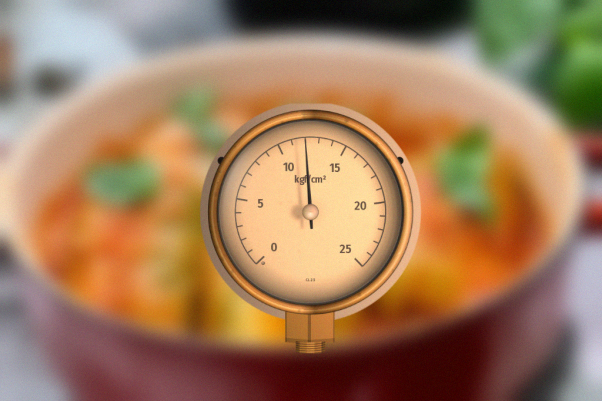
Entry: 12 kg/cm²
